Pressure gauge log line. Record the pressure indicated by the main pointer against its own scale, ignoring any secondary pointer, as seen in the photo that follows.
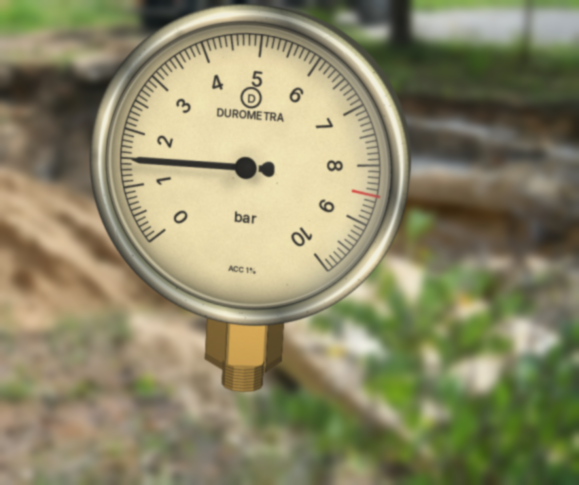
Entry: 1.5 bar
